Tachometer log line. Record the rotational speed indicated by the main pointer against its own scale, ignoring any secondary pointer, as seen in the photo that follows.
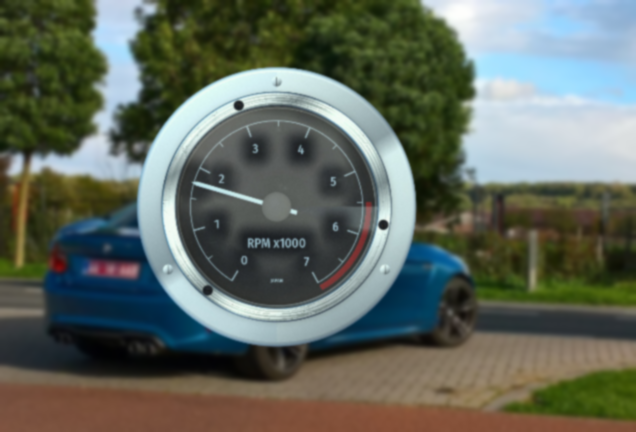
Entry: 1750 rpm
